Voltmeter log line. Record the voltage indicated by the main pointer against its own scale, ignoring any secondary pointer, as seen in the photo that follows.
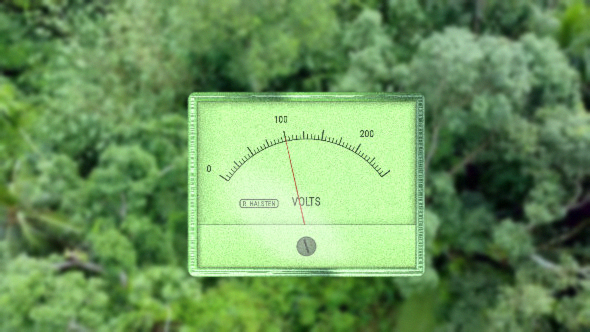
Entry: 100 V
